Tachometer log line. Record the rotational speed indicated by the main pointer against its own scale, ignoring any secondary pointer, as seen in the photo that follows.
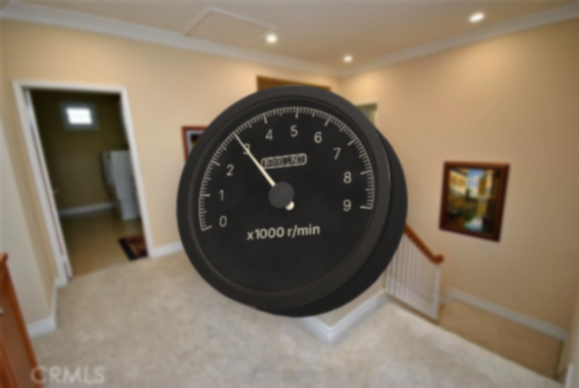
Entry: 3000 rpm
